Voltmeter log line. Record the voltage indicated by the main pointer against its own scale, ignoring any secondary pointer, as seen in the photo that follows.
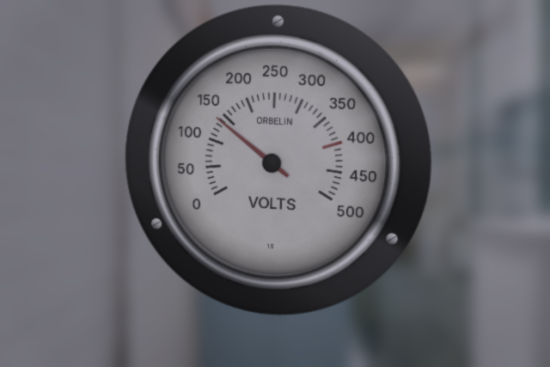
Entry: 140 V
